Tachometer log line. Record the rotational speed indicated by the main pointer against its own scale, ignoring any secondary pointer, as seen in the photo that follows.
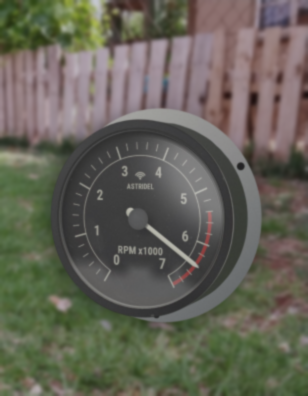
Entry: 6400 rpm
